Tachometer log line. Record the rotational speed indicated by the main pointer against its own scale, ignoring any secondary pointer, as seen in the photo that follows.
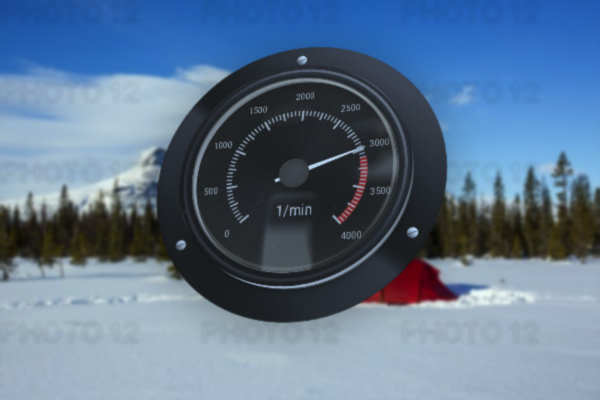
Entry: 3000 rpm
